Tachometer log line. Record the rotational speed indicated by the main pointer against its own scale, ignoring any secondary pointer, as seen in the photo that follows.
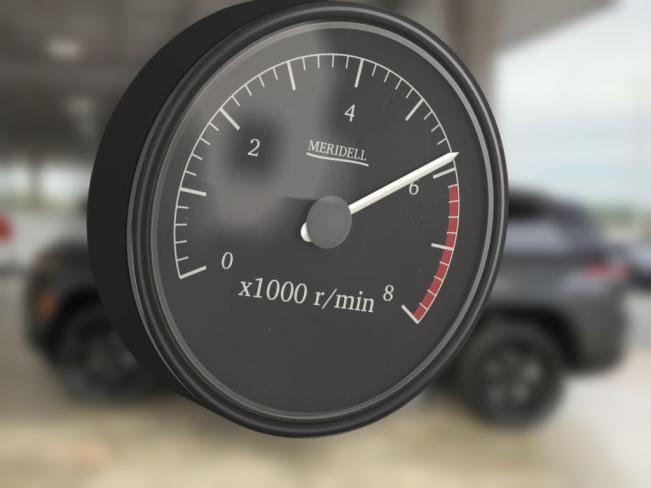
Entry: 5800 rpm
